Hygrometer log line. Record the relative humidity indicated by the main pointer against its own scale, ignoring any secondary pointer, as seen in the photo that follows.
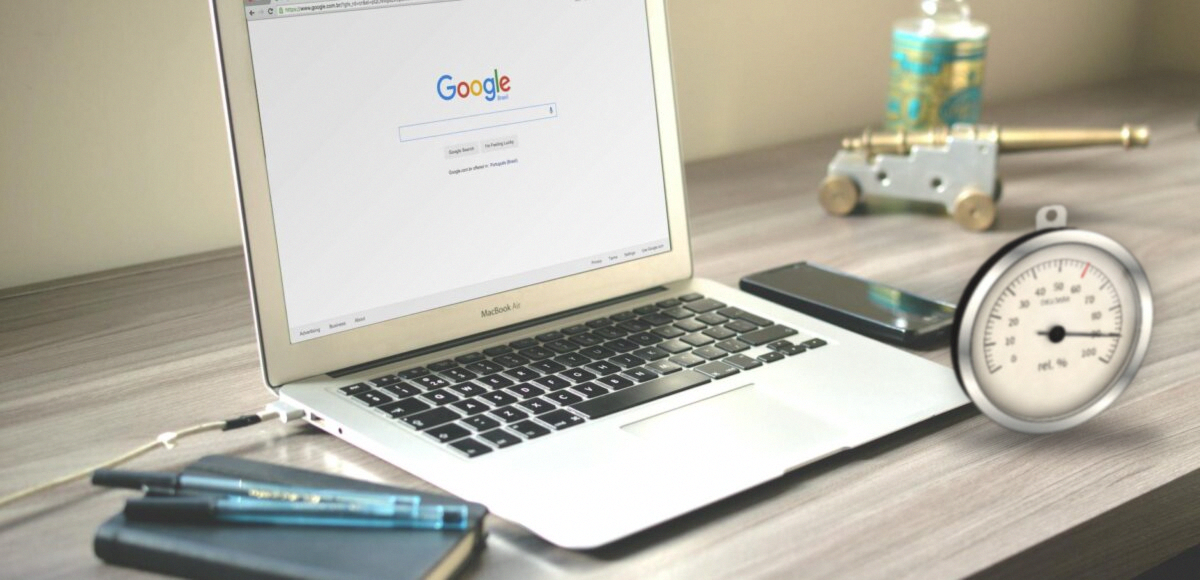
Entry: 90 %
